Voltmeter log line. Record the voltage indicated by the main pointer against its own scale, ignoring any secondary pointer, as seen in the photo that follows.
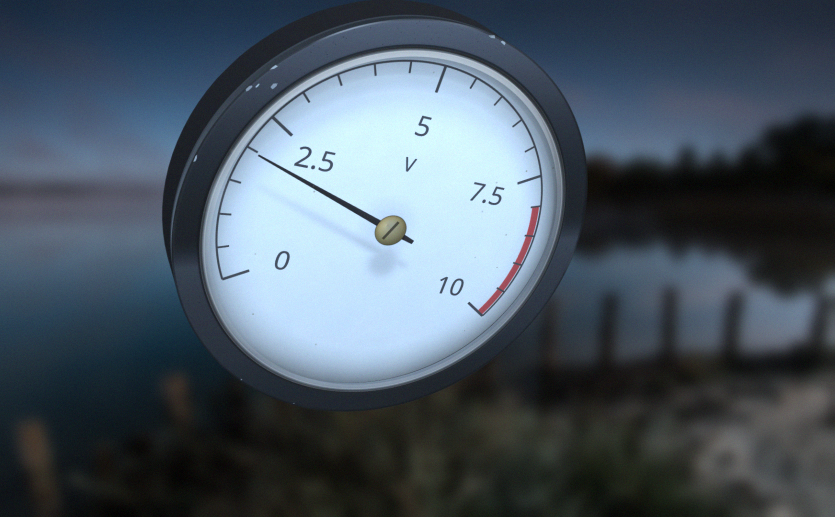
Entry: 2 V
